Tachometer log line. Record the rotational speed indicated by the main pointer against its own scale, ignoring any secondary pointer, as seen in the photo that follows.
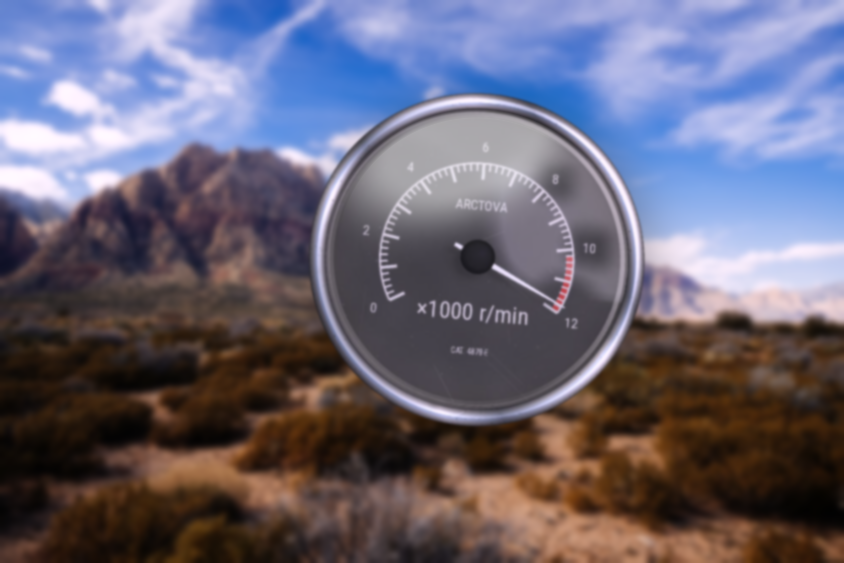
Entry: 11800 rpm
